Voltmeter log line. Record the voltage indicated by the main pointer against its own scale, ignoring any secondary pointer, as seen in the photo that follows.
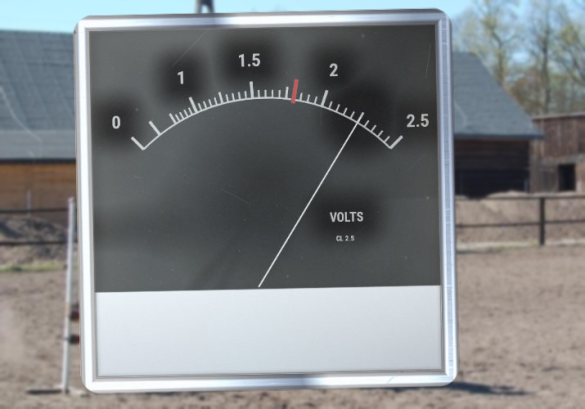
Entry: 2.25 V
